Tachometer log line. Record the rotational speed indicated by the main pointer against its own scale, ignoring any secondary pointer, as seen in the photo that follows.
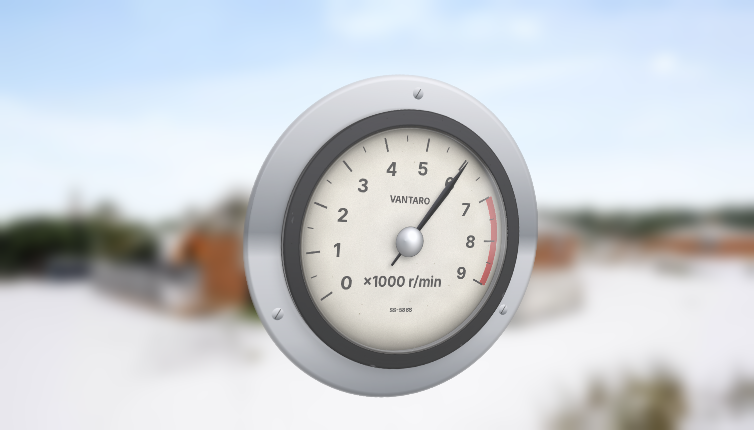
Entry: 6000 rpm
